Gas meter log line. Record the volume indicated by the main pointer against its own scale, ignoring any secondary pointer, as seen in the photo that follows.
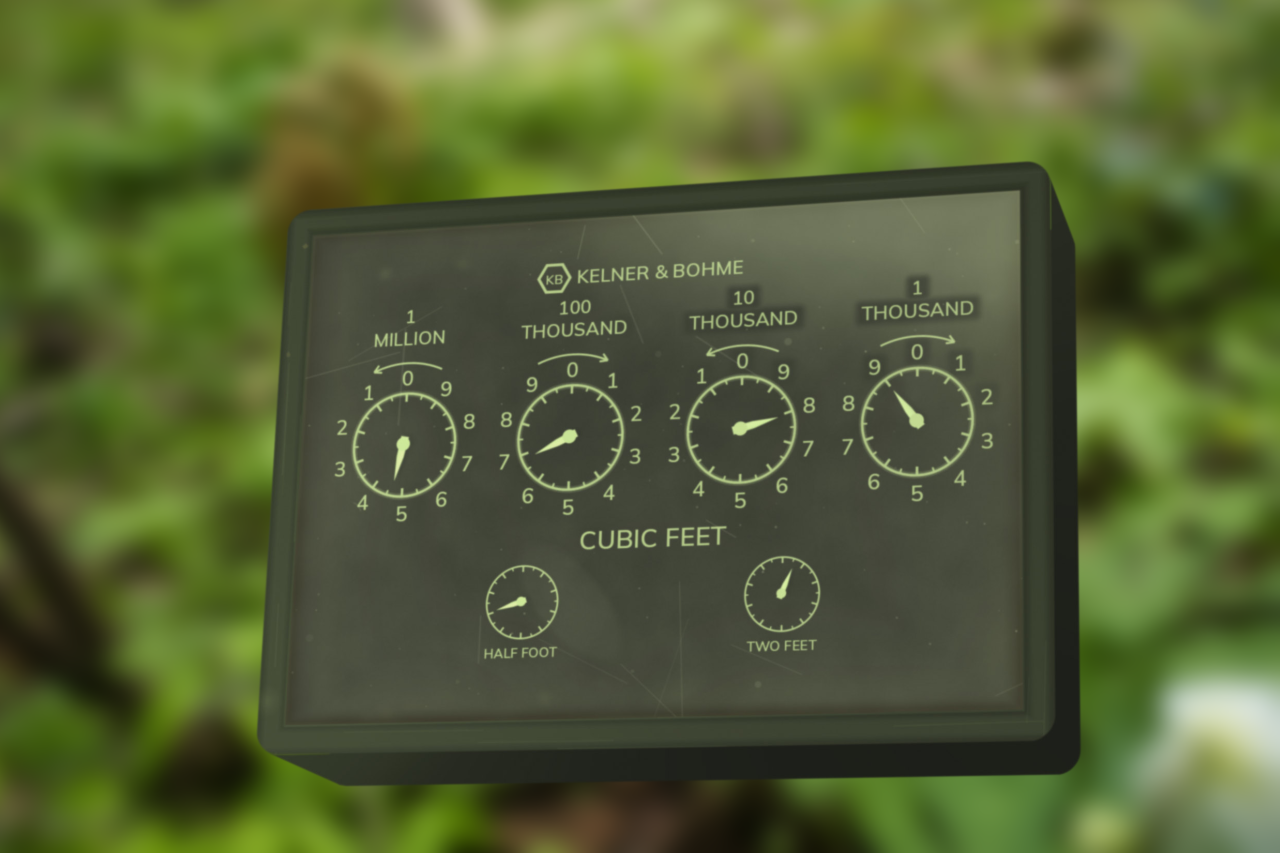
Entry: 467900 ft³
